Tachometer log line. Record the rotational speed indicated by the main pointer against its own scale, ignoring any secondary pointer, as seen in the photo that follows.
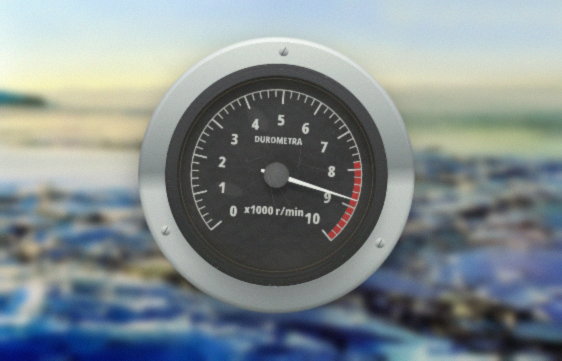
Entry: 8800 rpm
